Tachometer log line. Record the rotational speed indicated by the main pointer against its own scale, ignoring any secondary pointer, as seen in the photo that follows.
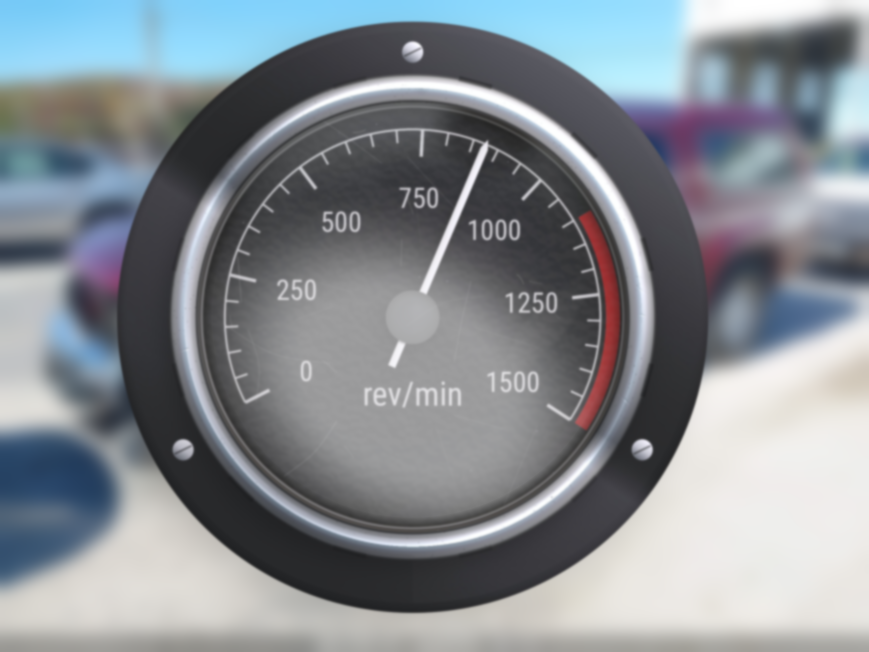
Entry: 875 rpm
